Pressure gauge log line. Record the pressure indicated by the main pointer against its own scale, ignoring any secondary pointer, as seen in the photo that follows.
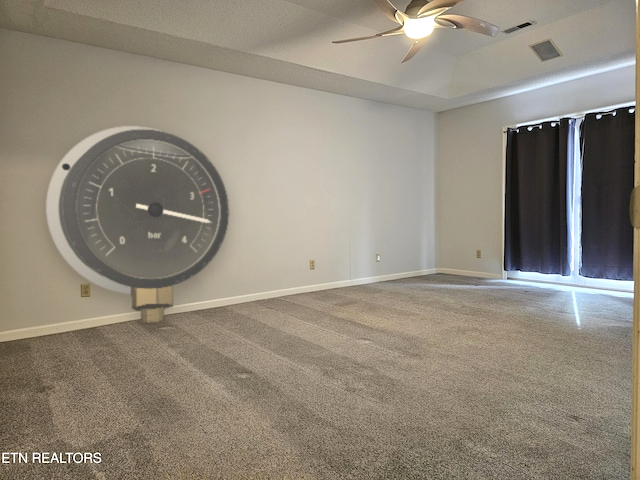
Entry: 3.5 bar
